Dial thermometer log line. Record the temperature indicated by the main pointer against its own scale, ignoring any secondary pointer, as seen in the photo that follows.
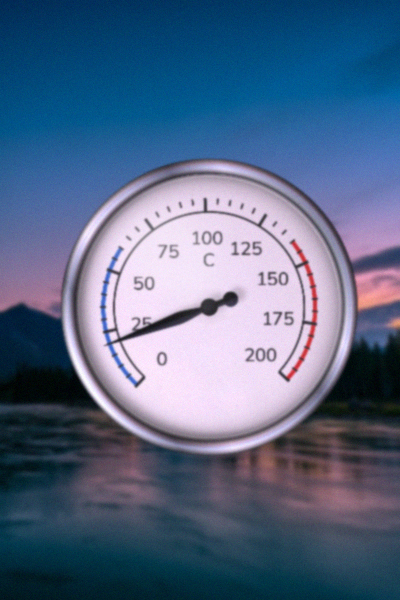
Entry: 20 °C
